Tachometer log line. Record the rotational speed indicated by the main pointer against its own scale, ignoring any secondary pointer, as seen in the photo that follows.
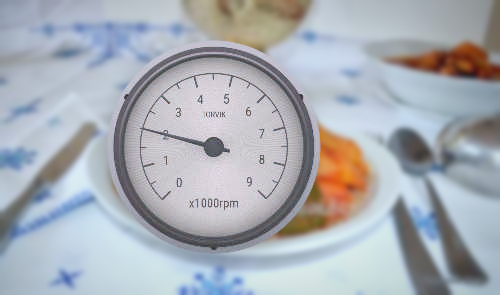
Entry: 2000 rpm
